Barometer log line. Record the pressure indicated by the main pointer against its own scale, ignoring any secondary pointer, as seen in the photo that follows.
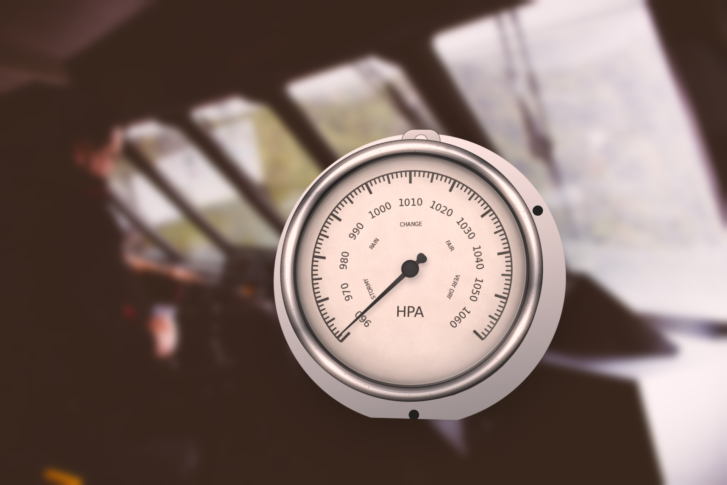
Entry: 961 hPa
